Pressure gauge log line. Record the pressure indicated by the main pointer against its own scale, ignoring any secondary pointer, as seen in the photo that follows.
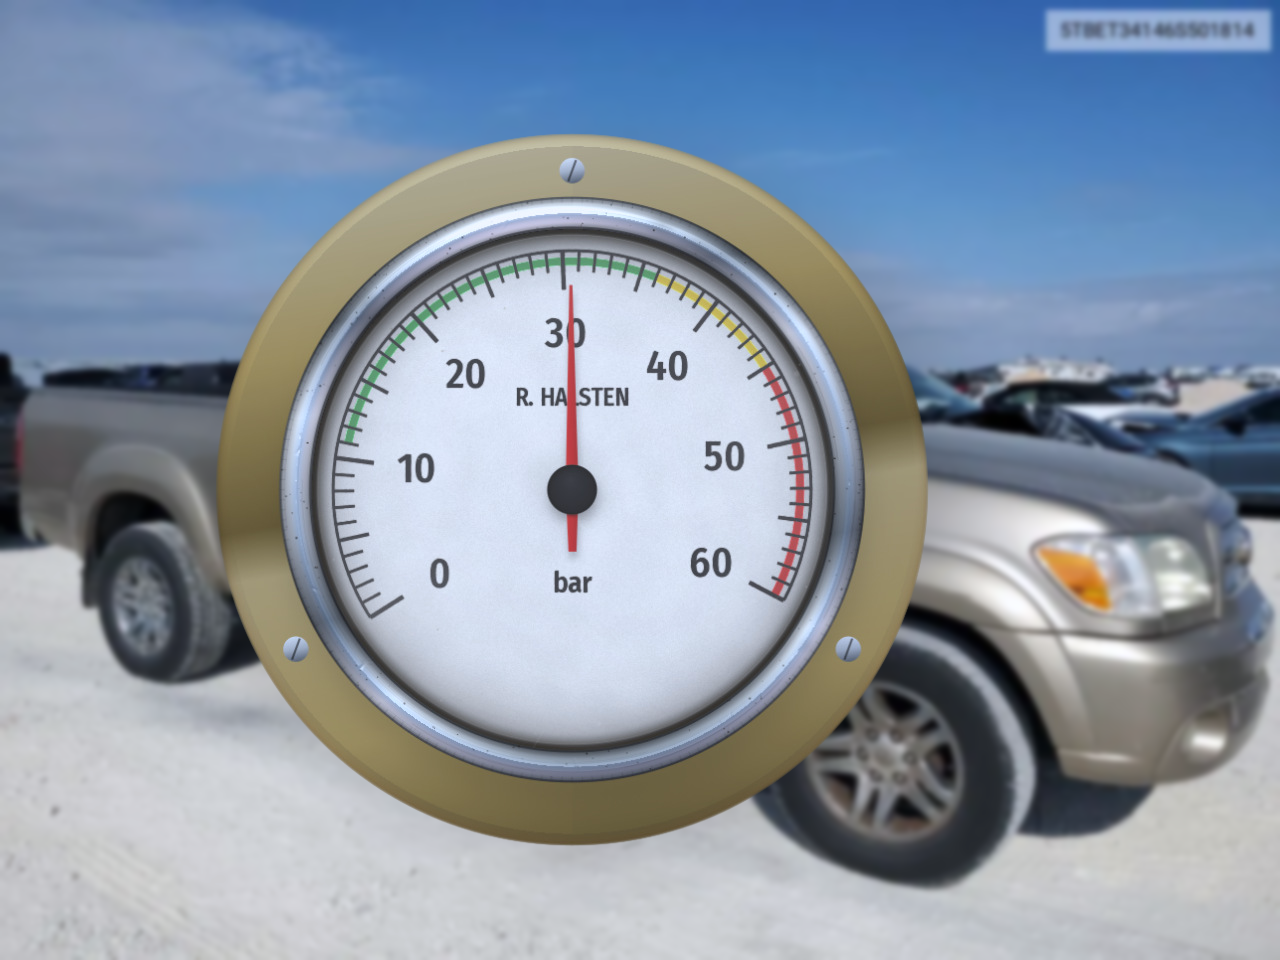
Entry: 30.5 bar
